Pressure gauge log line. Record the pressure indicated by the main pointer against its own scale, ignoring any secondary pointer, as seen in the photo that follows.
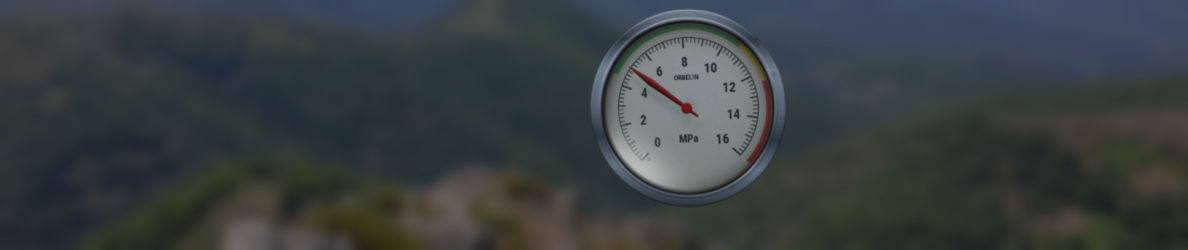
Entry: 5 MPa
